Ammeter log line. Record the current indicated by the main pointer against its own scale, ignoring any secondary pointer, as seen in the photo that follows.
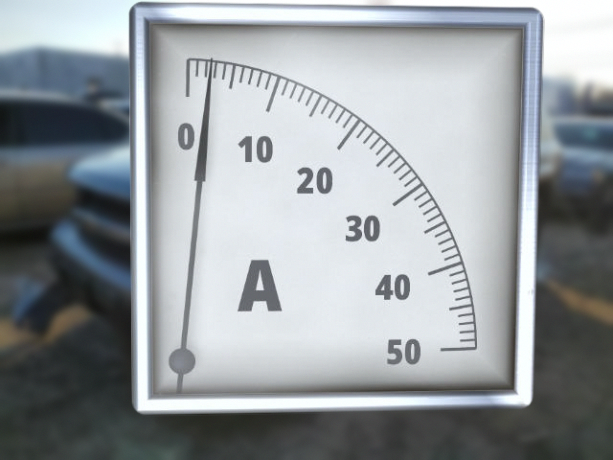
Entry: 2.5 A
